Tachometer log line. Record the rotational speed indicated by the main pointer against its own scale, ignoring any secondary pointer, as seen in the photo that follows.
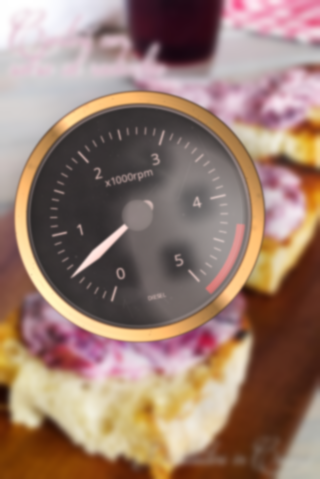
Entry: 500 rpm
